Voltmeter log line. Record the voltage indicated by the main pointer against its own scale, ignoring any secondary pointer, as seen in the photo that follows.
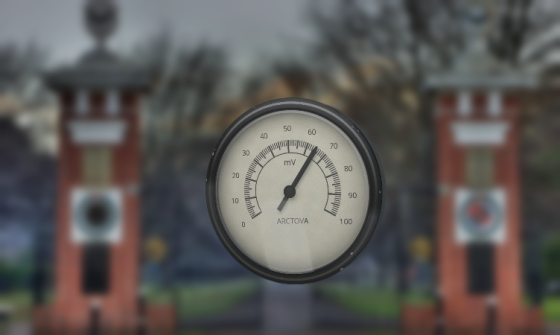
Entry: 65 mV
